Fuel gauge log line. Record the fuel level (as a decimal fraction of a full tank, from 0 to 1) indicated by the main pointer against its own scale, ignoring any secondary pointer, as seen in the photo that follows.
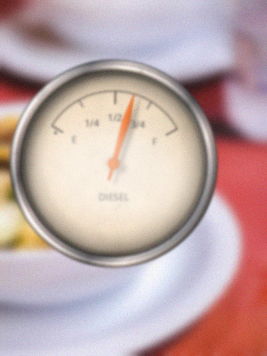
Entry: 0.625
